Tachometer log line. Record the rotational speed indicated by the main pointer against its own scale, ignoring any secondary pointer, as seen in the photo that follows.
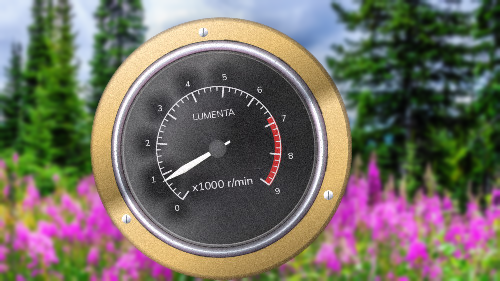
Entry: 800 rpm
